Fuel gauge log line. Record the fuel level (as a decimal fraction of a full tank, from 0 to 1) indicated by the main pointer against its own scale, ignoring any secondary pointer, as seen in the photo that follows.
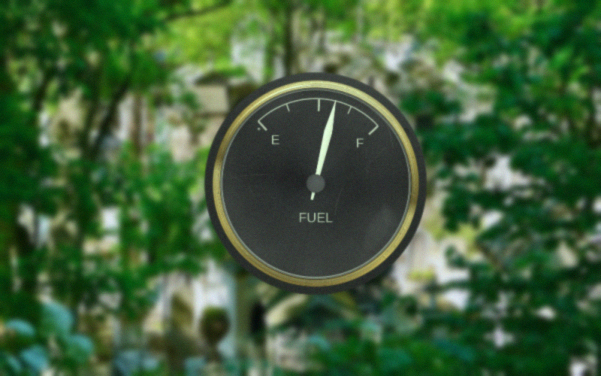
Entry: 0.625
